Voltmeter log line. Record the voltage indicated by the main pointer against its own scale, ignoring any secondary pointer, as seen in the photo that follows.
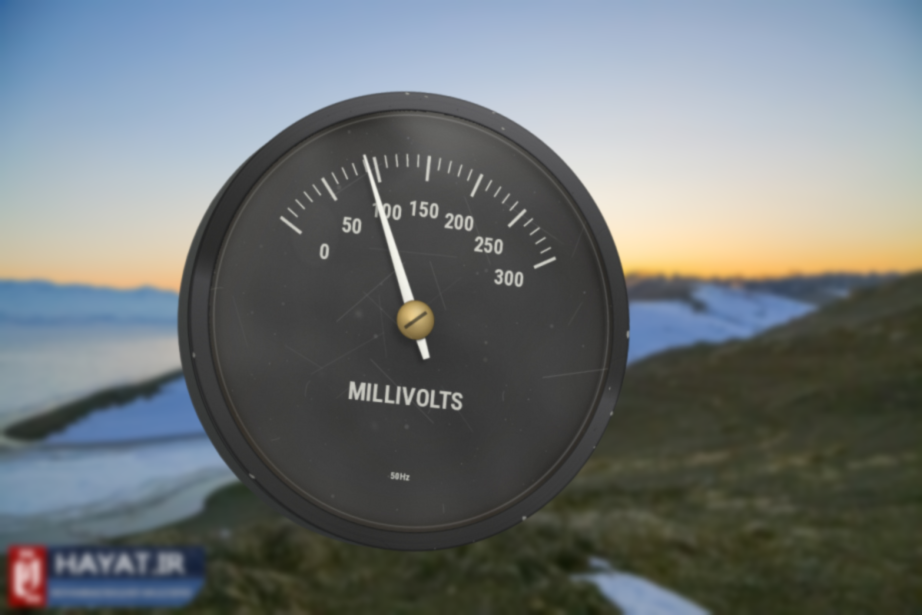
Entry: 90 mV
